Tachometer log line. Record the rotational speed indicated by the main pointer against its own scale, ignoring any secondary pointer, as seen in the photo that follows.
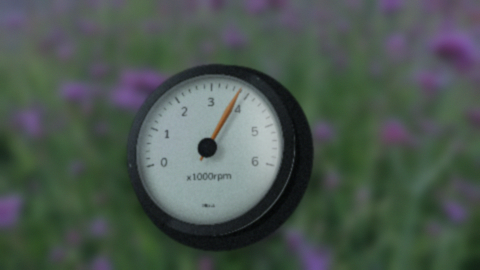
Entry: 3800 rpm
